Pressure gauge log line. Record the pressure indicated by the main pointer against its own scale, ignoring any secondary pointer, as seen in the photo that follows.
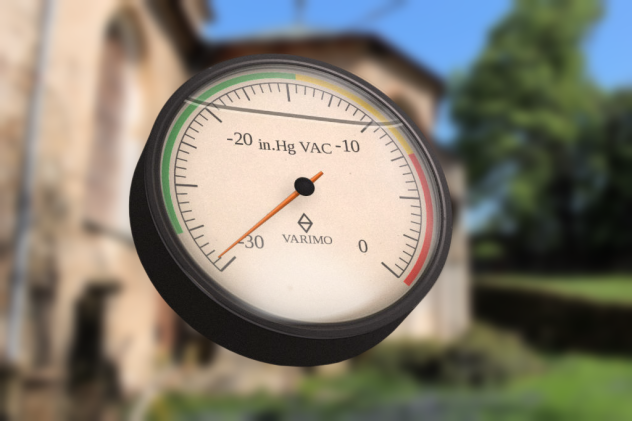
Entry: -29.5 inHg
